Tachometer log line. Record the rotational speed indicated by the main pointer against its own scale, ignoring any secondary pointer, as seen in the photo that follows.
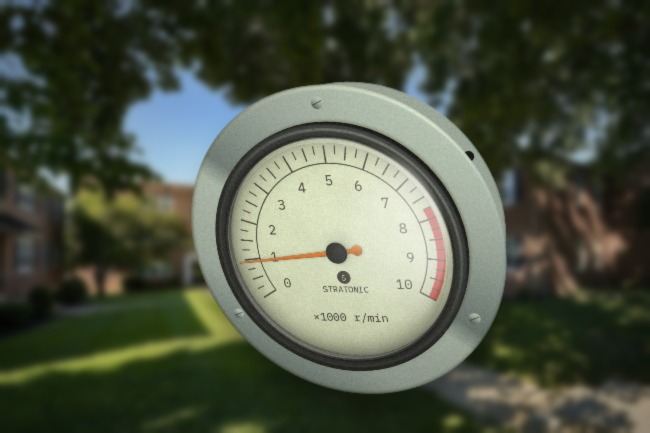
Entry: 1000 rpm
